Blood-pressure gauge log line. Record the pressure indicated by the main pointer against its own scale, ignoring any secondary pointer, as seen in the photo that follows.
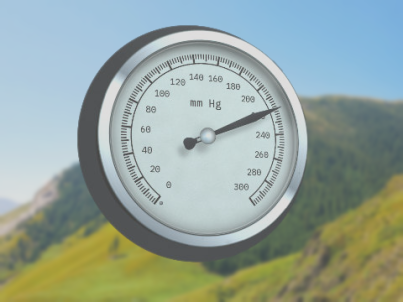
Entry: 220 mmHg
